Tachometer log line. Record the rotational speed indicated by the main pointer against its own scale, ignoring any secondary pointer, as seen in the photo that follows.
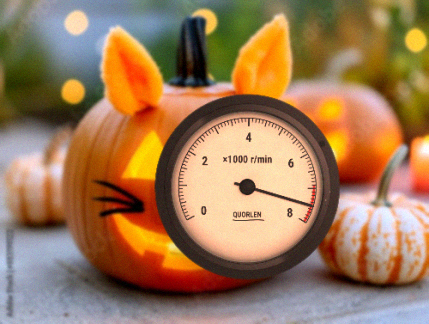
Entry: 7500 rpm
